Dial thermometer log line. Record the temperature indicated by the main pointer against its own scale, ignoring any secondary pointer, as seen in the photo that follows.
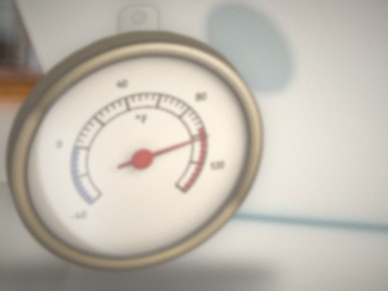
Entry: 100 °F
